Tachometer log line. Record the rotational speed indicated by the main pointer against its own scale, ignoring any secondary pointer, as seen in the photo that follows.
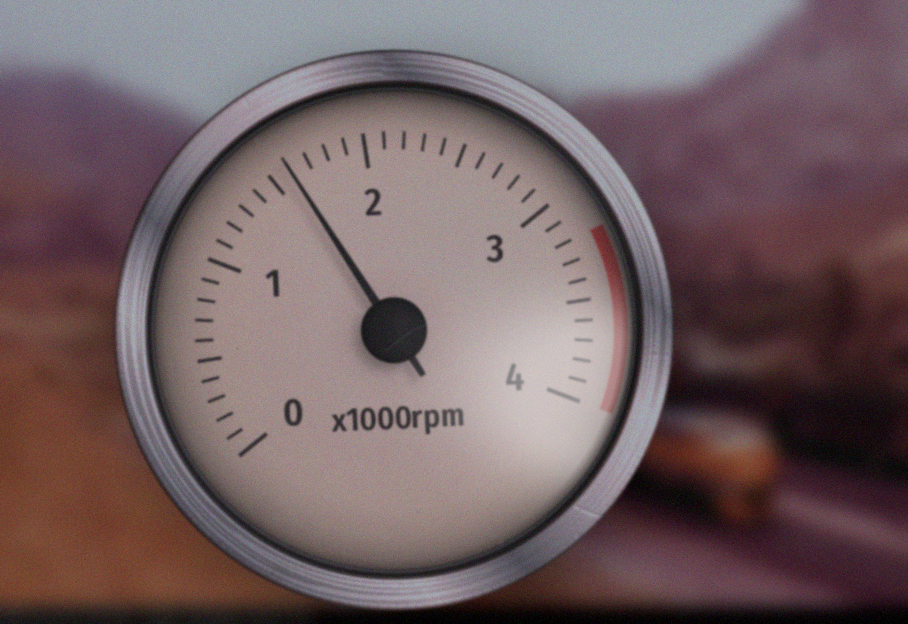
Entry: 1600 rpm
